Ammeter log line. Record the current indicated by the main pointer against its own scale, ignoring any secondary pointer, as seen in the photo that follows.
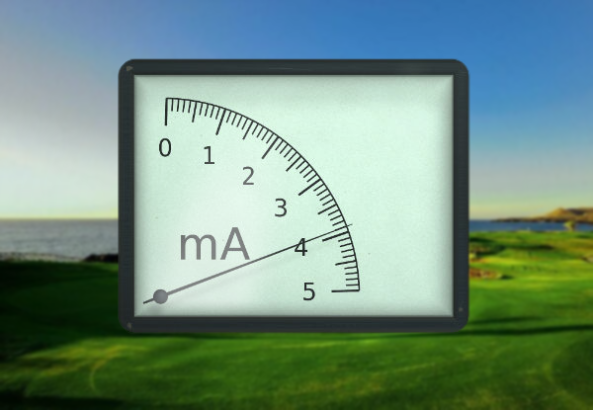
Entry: 3.9 mA
